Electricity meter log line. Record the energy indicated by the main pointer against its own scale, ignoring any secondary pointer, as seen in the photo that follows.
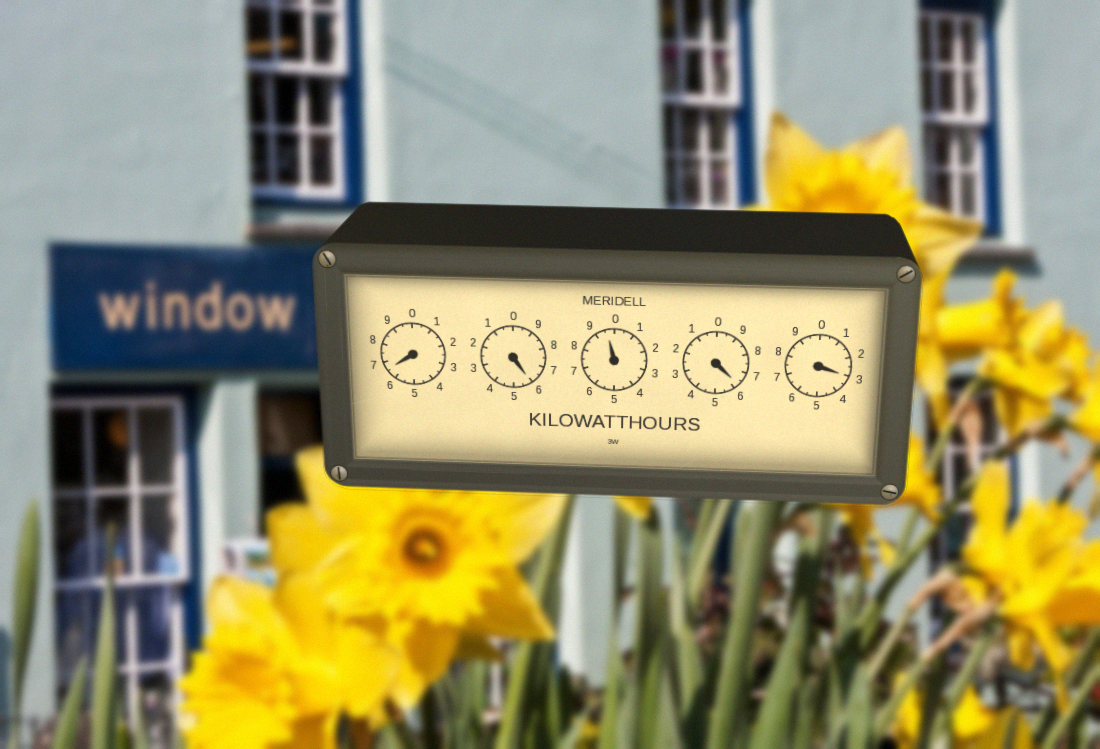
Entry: 65963 kWh
